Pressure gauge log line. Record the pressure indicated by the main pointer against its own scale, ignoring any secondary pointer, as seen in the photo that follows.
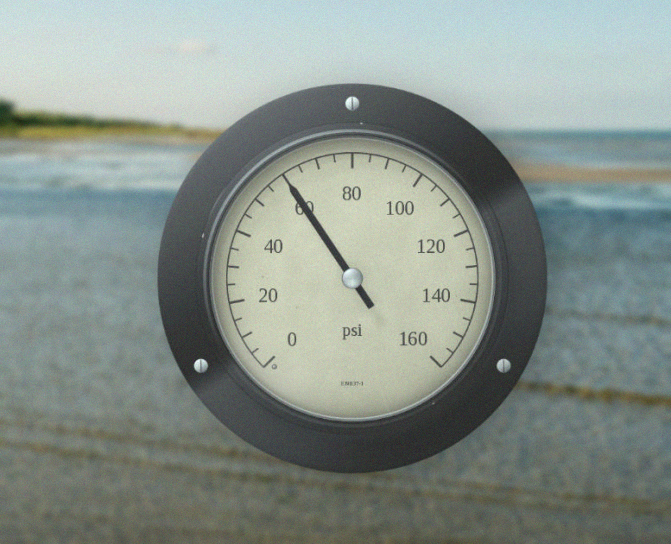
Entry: 60 psi
